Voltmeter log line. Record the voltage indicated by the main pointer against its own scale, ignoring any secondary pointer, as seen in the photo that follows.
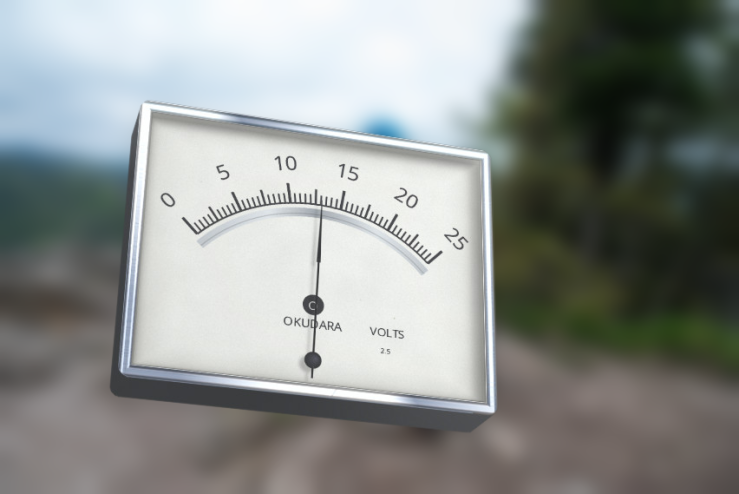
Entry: 13 V
